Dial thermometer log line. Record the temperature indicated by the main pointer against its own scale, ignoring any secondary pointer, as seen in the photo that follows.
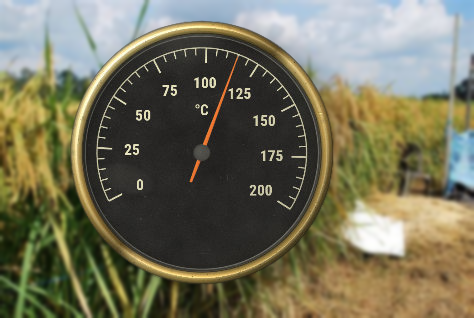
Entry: 115 °C
